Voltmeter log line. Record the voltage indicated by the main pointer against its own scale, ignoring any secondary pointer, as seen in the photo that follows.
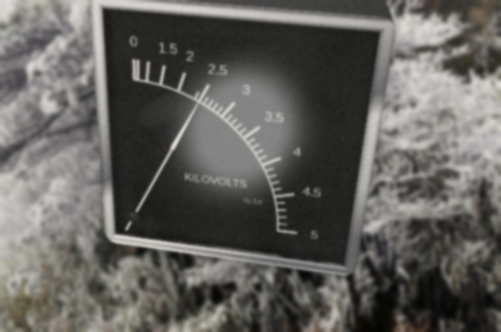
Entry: 2.5 kV
